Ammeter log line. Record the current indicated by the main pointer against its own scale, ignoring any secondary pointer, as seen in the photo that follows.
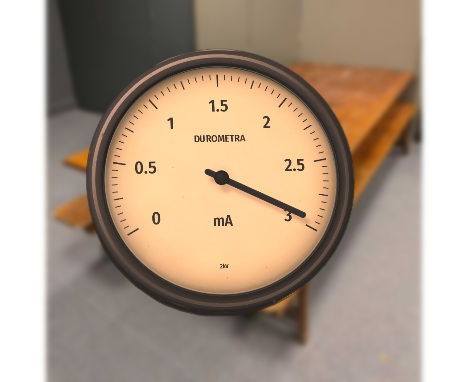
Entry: 2.95 mA
